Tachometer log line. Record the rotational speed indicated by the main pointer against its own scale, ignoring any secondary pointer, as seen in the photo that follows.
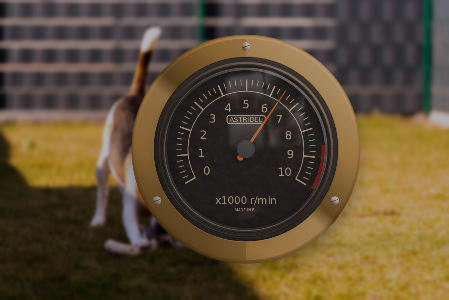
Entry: 6400 rpm
